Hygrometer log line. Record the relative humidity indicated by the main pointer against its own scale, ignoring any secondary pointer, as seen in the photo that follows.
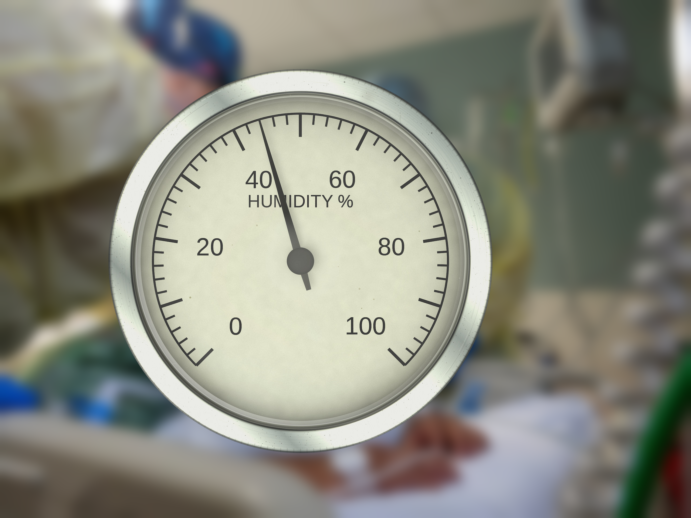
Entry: 44 %
